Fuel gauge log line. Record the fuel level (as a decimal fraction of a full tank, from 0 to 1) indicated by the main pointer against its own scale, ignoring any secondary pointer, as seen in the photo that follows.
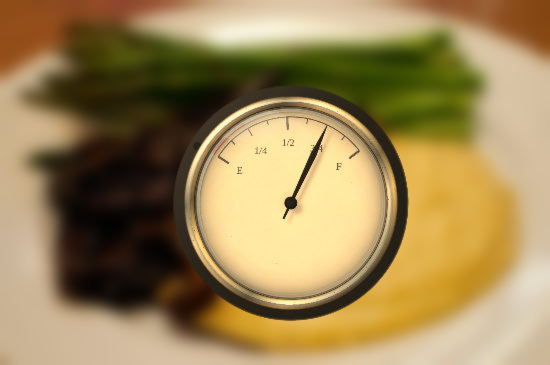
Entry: 0.75
